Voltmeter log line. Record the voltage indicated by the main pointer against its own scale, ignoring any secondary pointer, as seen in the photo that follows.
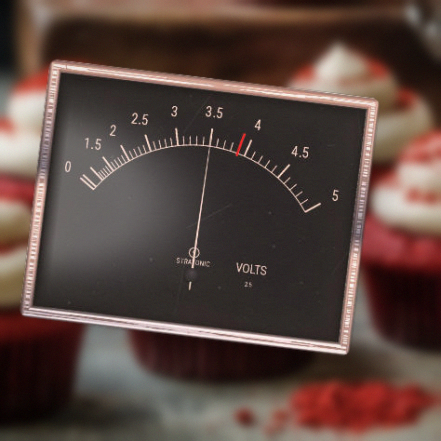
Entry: 3.5 V
